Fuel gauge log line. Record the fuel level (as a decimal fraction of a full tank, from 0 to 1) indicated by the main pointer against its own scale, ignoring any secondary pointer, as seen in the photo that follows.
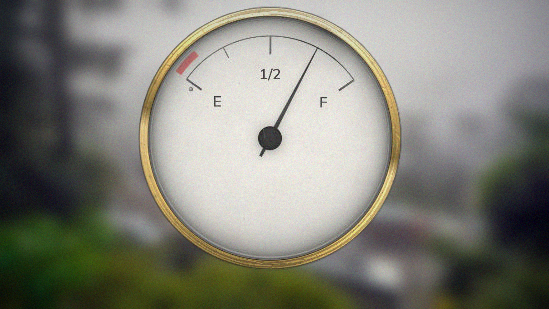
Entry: 0.75
